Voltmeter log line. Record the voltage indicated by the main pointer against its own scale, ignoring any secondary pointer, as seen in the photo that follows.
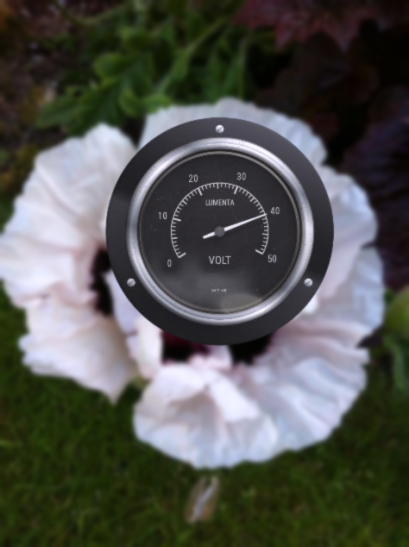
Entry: 40 V
